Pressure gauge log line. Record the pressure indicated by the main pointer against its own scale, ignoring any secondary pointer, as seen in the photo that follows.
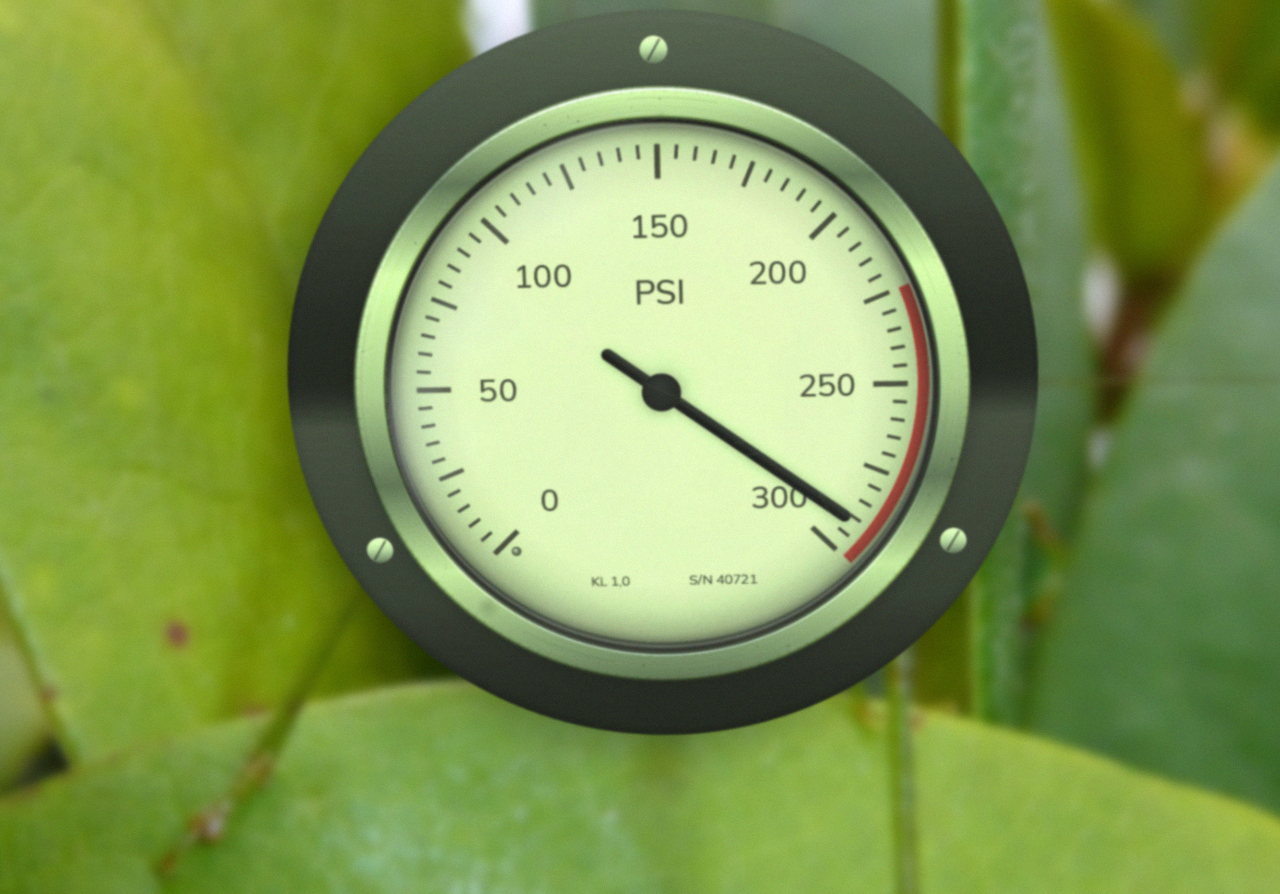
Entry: 290 psi
